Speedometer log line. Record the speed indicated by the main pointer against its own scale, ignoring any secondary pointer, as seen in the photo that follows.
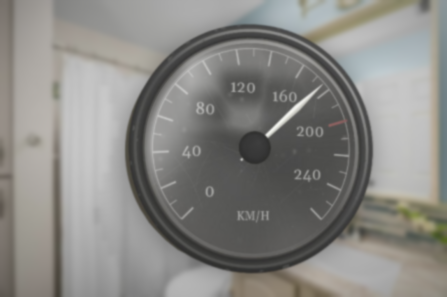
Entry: 175 km/h
